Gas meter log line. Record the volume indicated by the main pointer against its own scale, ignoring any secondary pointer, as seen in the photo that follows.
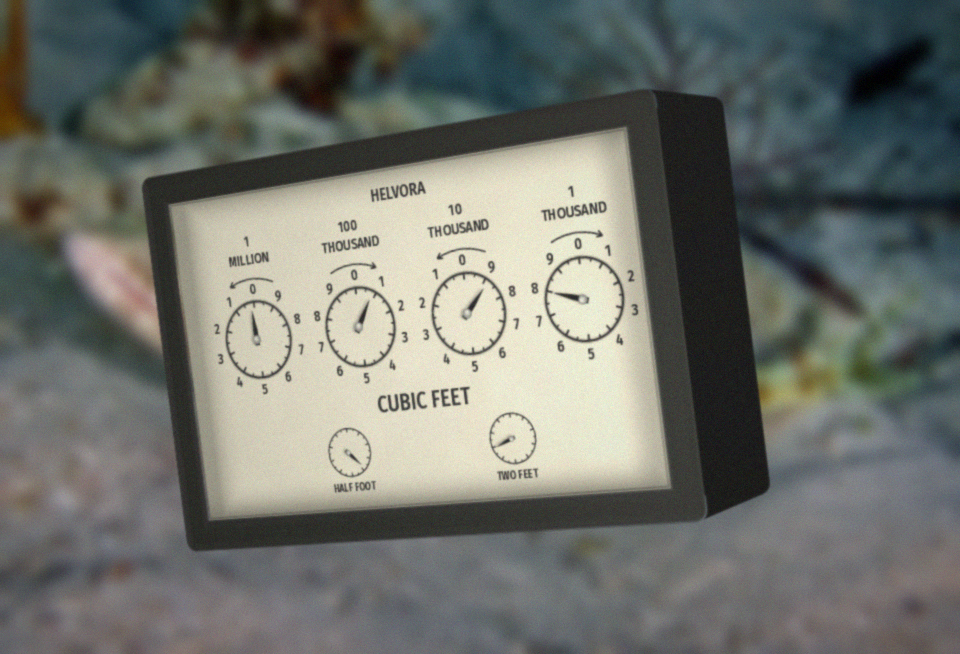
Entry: 8800 ft³
